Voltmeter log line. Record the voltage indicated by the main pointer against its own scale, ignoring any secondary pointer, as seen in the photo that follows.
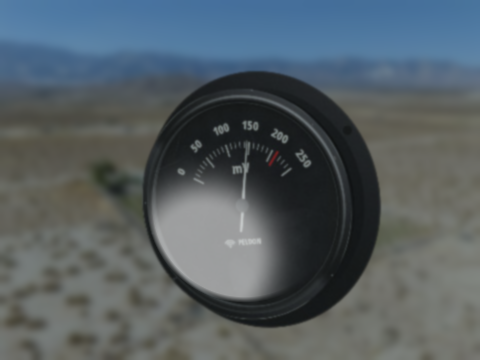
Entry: 150 mV
